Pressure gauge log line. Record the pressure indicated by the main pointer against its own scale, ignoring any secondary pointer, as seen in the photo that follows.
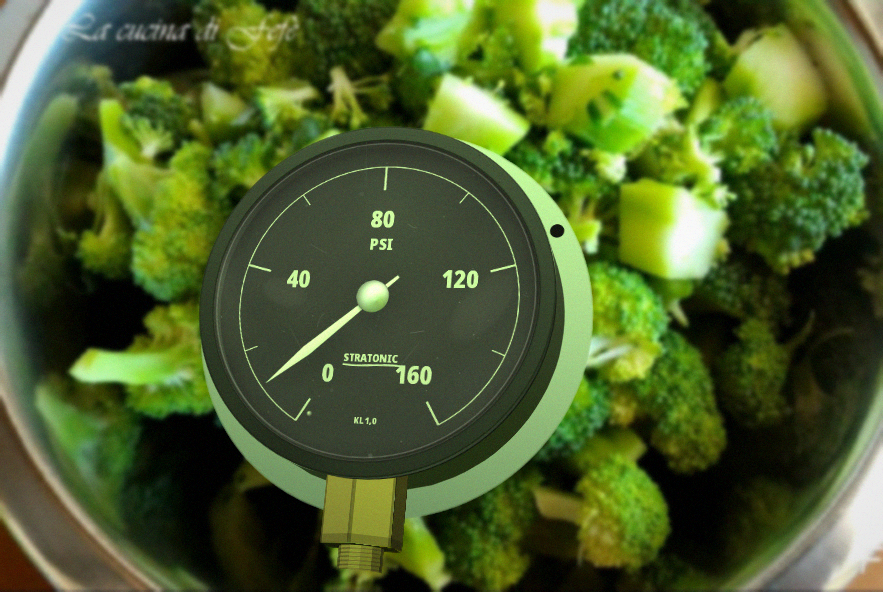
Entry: 10 psi
